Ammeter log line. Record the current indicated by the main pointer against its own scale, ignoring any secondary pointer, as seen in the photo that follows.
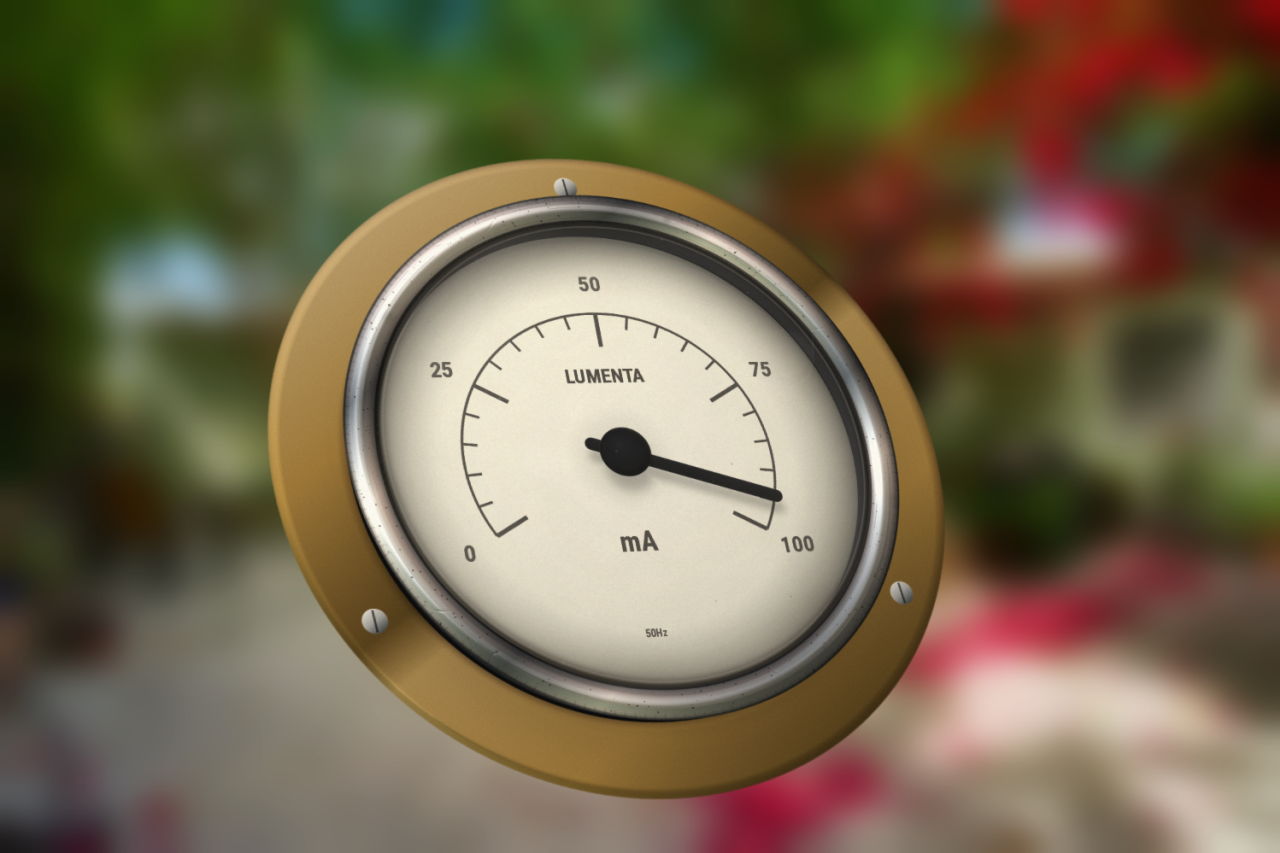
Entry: 95 mA
